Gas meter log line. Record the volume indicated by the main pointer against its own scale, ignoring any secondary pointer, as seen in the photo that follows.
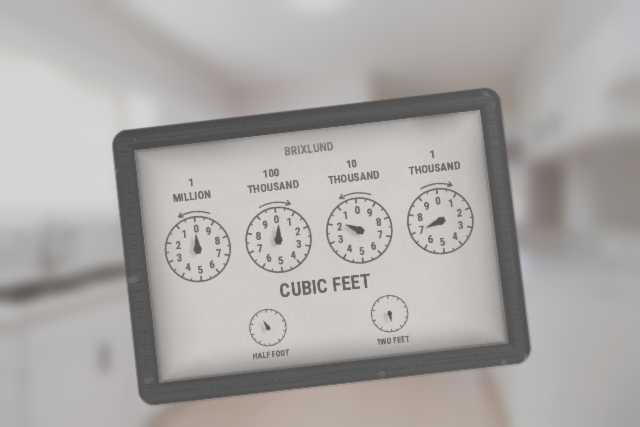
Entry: 1700 ft³
